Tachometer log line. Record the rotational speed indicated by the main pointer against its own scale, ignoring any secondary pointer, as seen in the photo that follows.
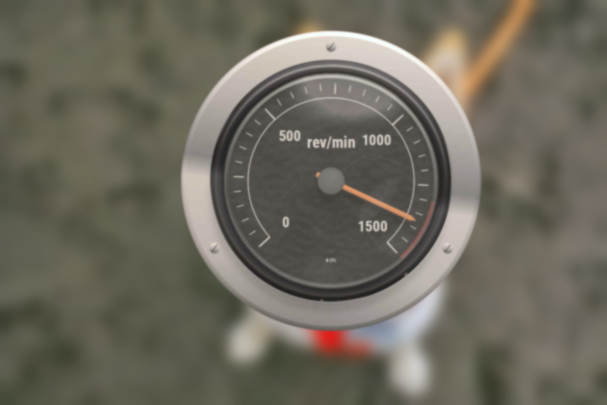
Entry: 1375 rpm
